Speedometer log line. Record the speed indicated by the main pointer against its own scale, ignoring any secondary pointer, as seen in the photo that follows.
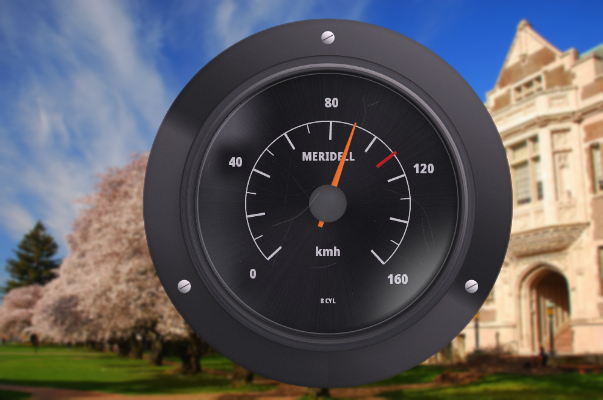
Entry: 90 km/h
